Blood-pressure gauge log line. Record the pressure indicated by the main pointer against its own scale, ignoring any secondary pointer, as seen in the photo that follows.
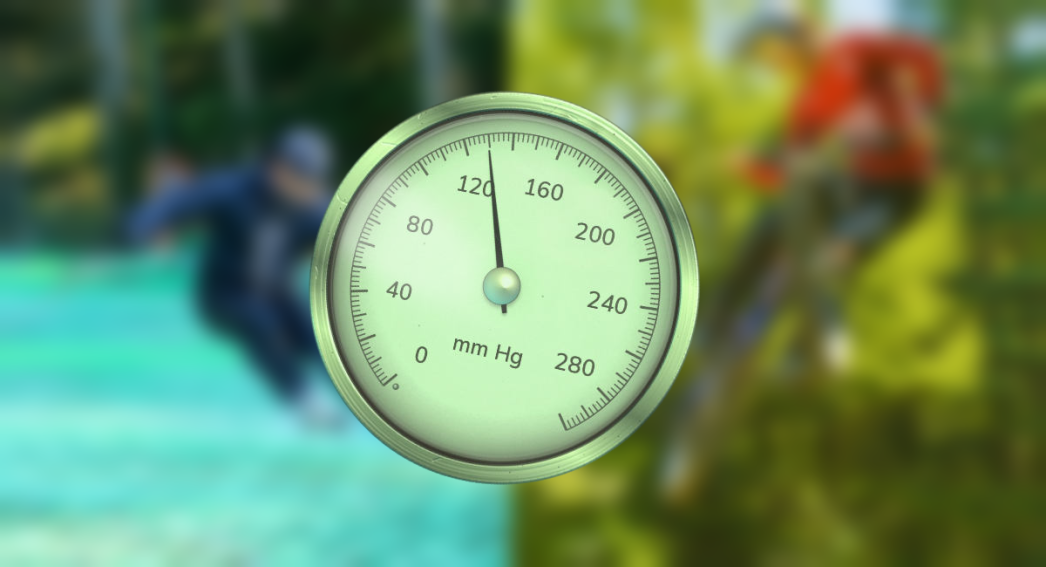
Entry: 130 mmHg
